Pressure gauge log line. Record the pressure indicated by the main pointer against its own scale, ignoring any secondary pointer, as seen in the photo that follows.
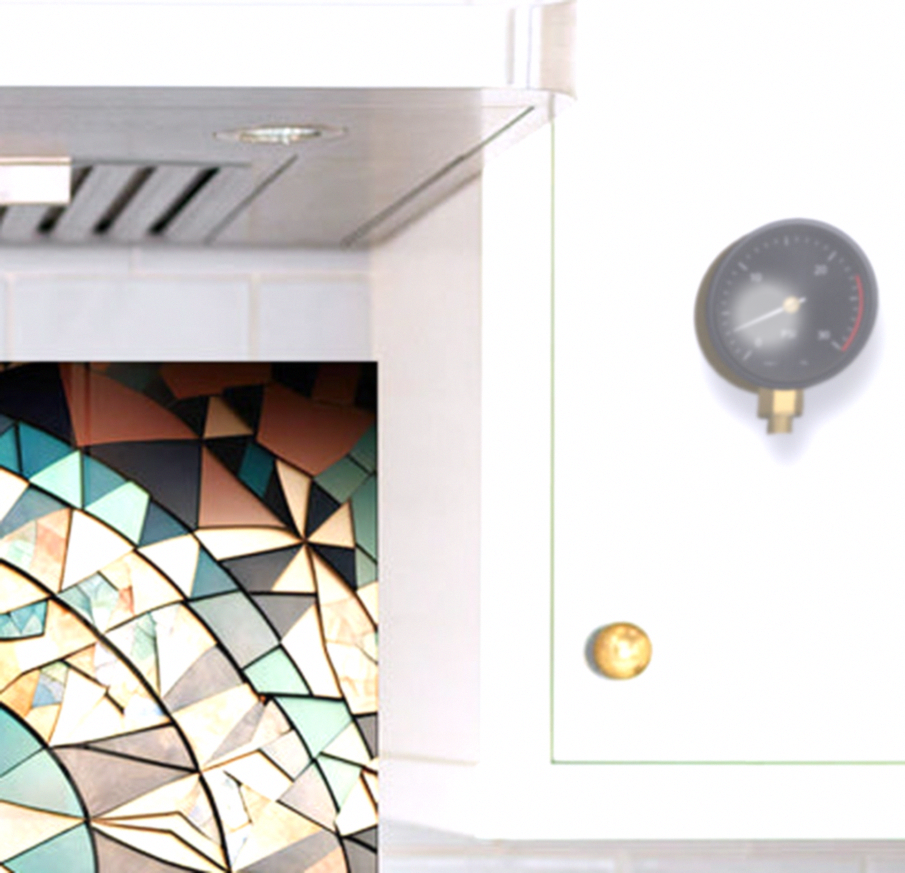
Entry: 3 psi
